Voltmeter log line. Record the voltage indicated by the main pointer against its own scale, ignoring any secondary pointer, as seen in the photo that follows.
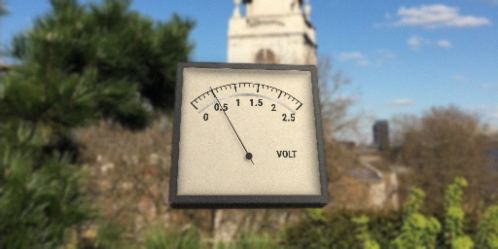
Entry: 0.5 V
